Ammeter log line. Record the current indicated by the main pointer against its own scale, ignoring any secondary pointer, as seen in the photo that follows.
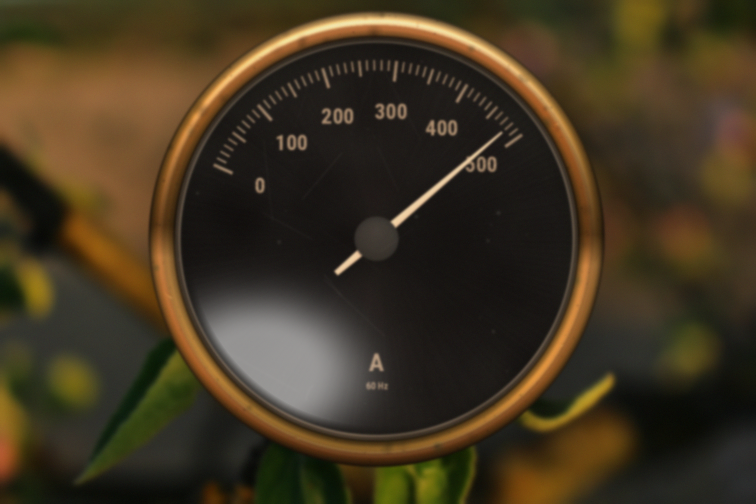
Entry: 480 A
